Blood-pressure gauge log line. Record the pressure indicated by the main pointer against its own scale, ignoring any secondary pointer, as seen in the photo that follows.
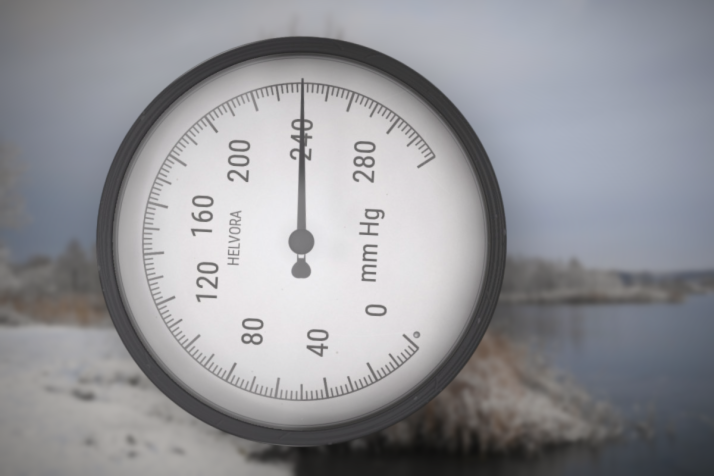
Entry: 240 mmHg
